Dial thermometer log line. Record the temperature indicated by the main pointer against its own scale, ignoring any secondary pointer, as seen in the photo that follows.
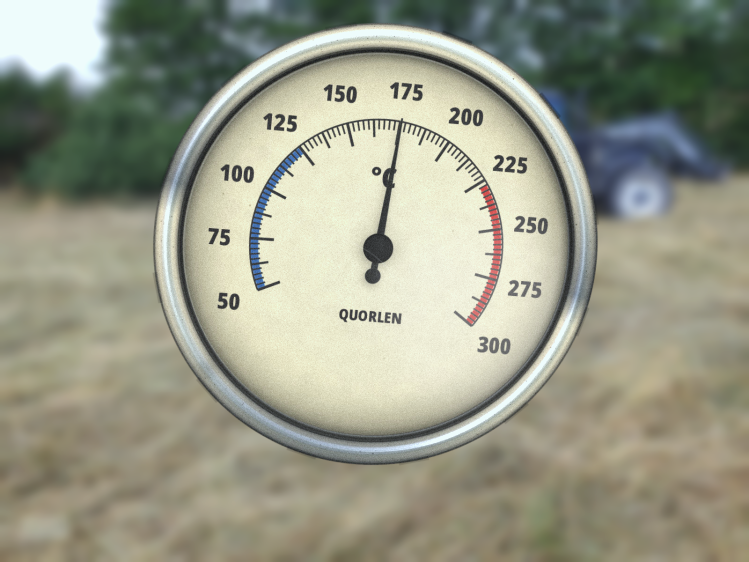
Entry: 175 °C
